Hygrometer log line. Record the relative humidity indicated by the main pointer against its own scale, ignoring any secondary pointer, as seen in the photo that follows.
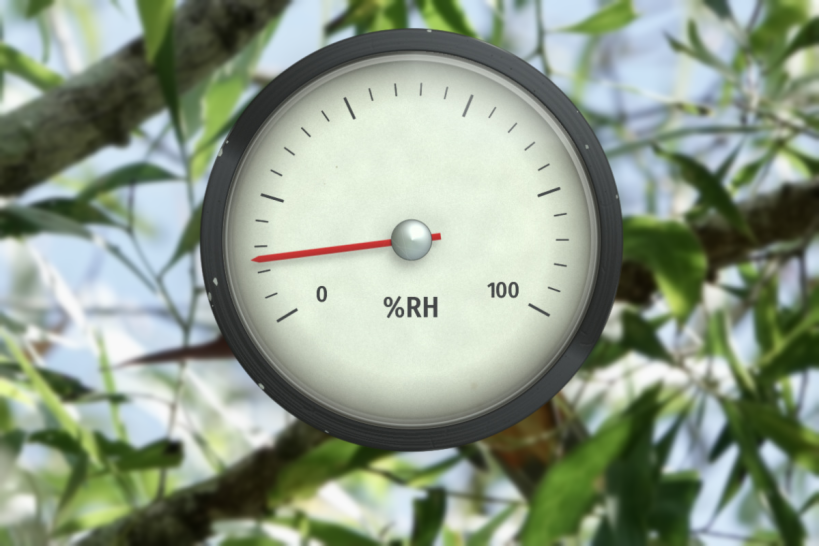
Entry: 10 %
